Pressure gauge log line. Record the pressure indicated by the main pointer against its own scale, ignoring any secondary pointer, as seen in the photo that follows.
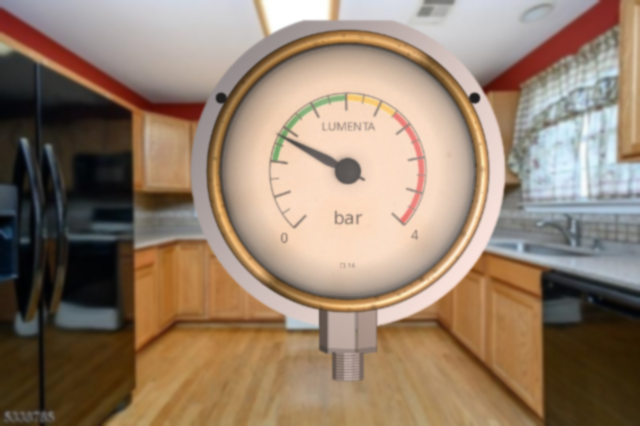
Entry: 1.1 bar
